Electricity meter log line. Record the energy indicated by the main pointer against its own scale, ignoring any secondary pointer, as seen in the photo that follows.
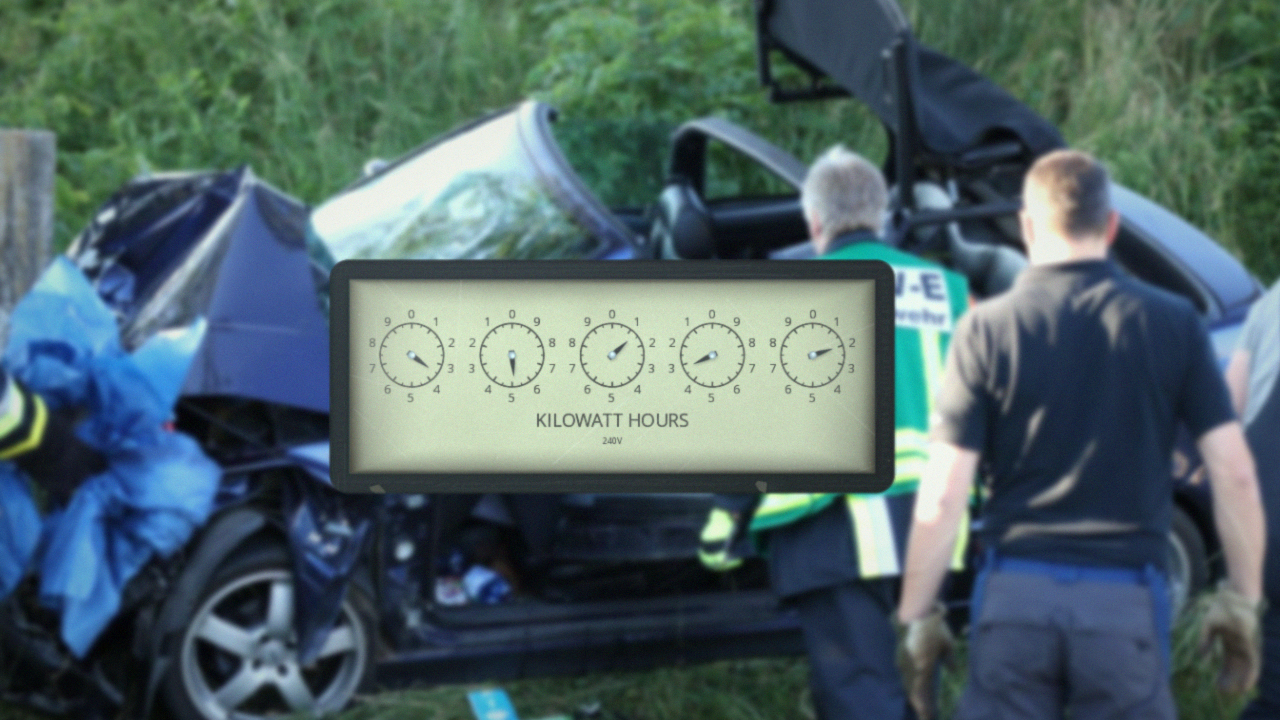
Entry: 35132 kWh
